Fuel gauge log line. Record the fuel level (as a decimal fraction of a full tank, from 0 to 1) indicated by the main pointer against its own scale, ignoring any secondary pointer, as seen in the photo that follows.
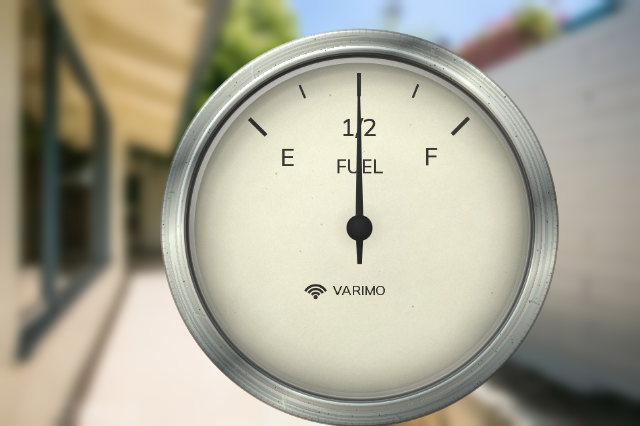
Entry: 0.5
